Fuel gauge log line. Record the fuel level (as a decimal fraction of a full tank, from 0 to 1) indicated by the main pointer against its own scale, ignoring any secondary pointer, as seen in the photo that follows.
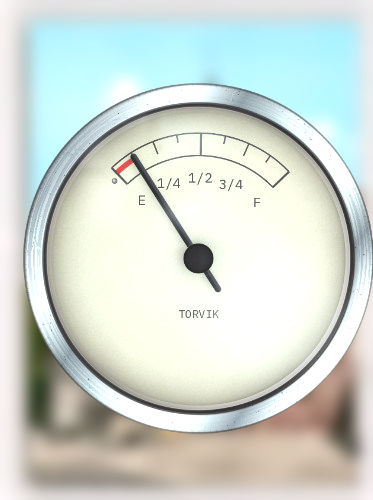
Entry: 0.125
